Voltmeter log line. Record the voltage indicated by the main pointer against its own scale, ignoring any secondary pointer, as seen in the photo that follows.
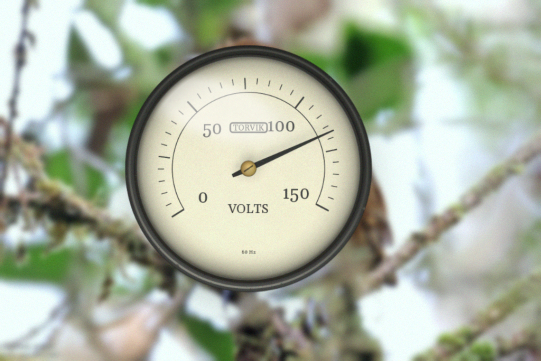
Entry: 117.5 V
